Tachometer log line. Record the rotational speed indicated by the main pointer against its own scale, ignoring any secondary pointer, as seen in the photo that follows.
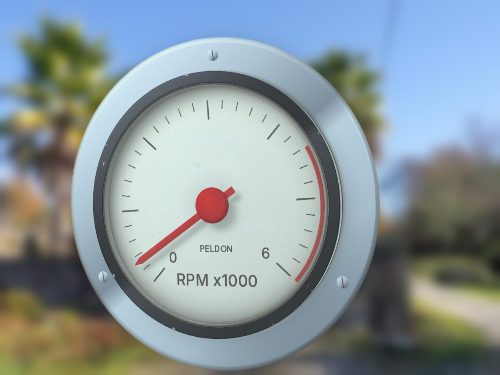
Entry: 300 rpm
